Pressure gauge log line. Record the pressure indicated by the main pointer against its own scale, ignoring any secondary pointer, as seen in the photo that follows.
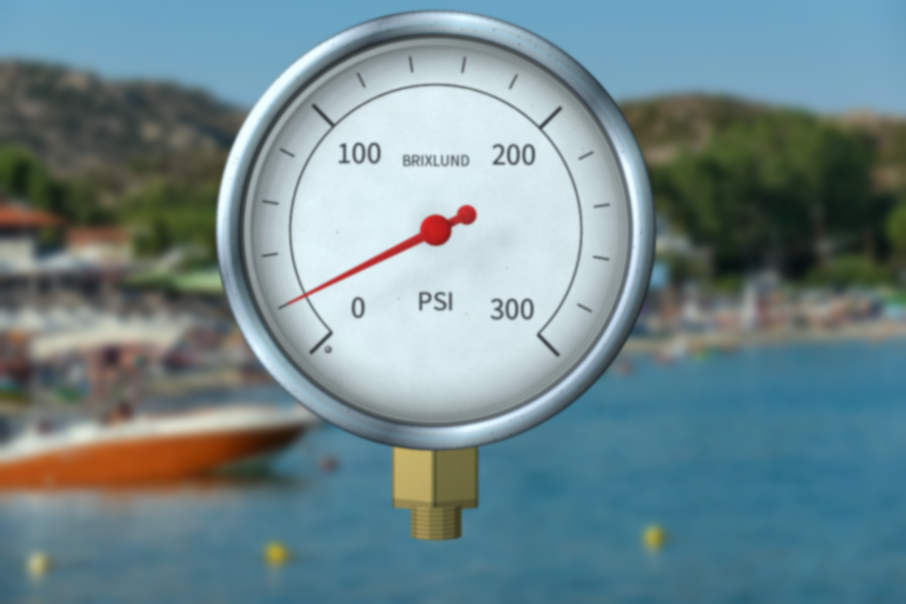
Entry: 20 psi
